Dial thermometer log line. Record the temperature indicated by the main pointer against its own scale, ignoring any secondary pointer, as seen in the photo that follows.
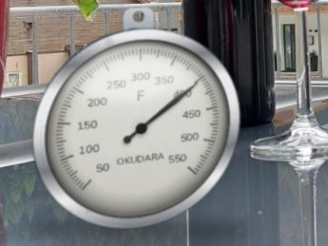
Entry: 400 °F
